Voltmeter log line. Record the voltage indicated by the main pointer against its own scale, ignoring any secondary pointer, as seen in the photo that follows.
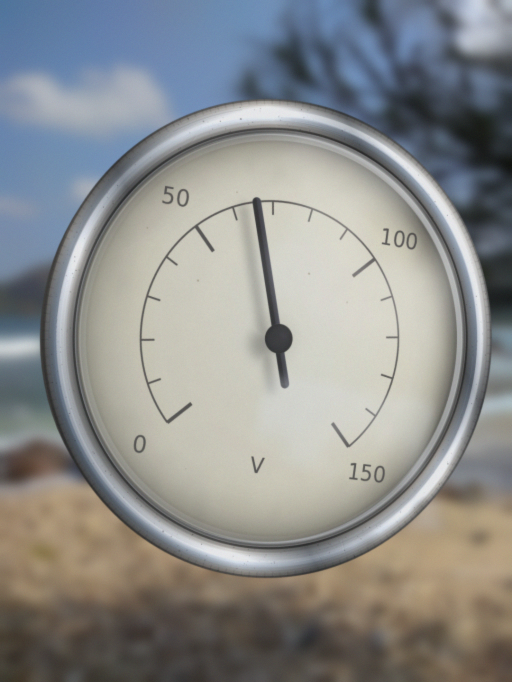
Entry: 65 V
